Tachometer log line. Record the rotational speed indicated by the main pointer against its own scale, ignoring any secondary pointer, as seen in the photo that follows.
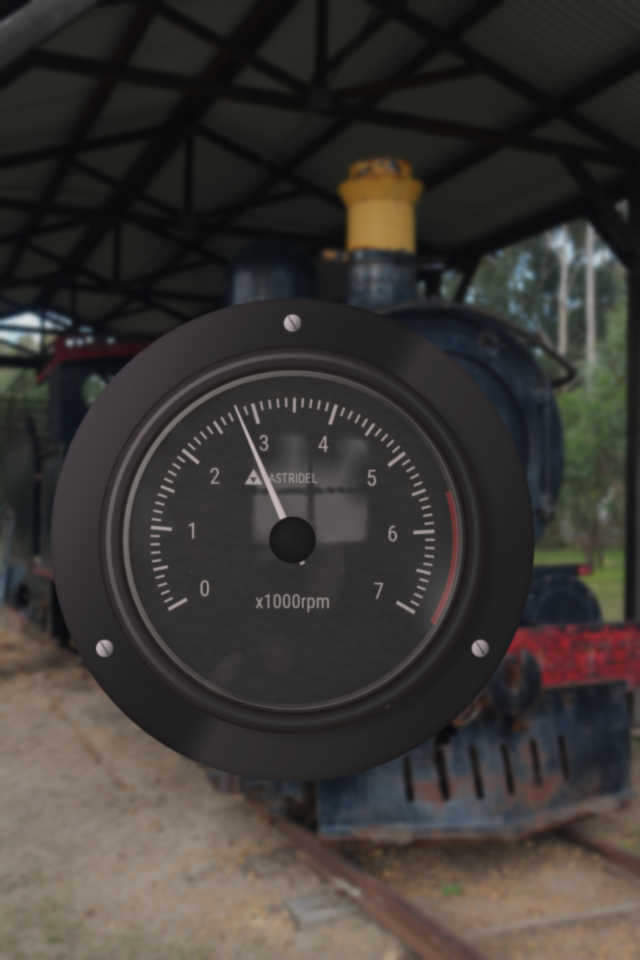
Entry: 2800 rpm
